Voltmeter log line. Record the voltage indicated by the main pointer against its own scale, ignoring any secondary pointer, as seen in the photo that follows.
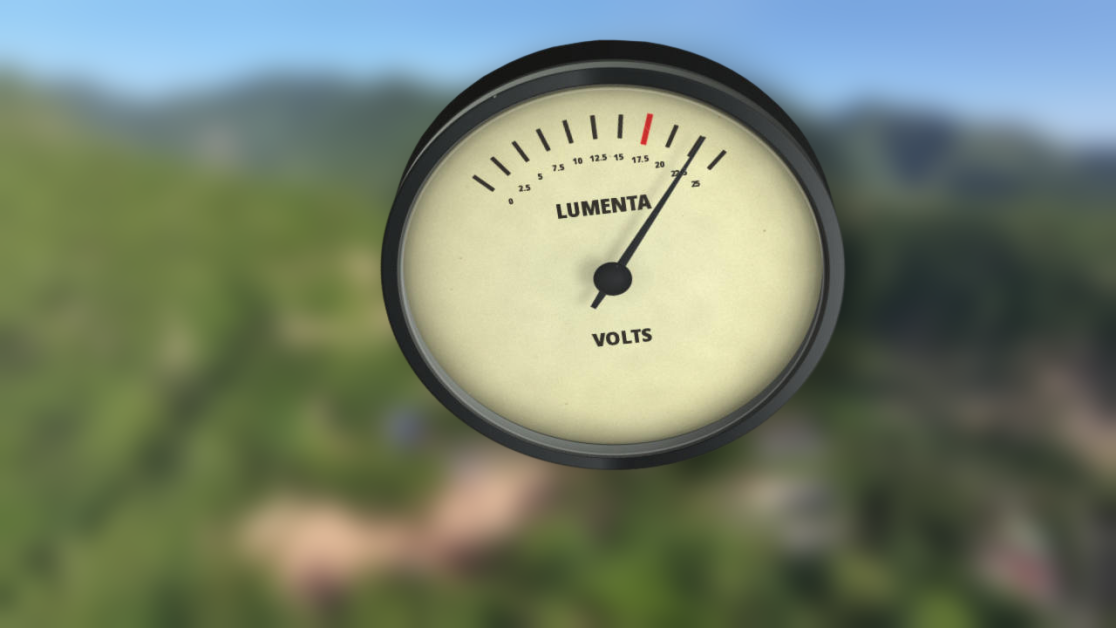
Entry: 22.5 V
